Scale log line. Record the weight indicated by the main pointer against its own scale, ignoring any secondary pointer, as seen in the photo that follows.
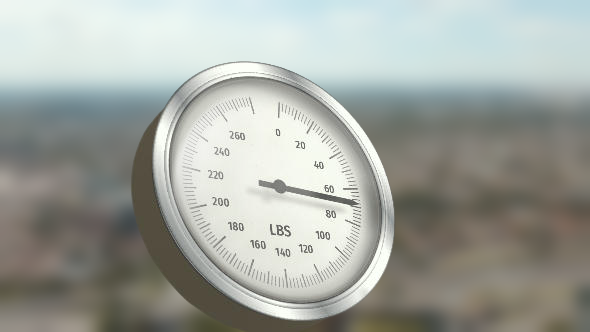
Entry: 70 lb
